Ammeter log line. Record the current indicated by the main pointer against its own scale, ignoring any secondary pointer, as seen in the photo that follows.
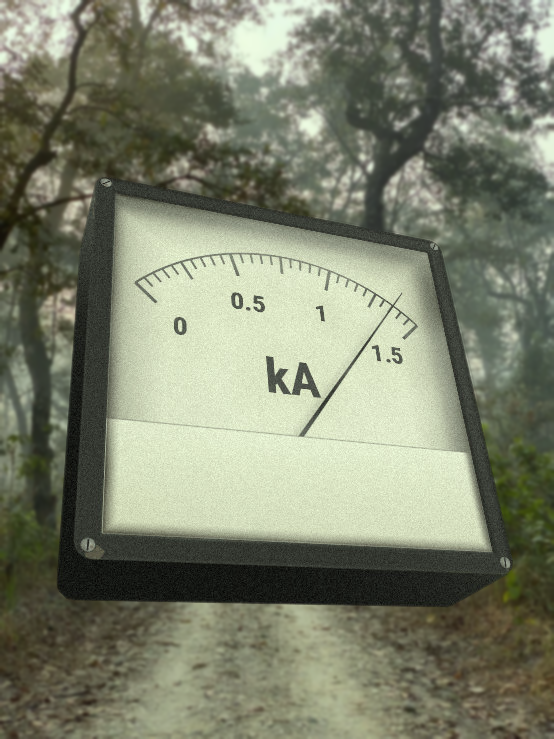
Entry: 1.35 kA
